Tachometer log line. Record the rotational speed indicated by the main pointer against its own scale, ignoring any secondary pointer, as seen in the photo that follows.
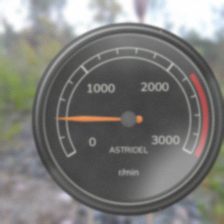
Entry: 400 rpm
